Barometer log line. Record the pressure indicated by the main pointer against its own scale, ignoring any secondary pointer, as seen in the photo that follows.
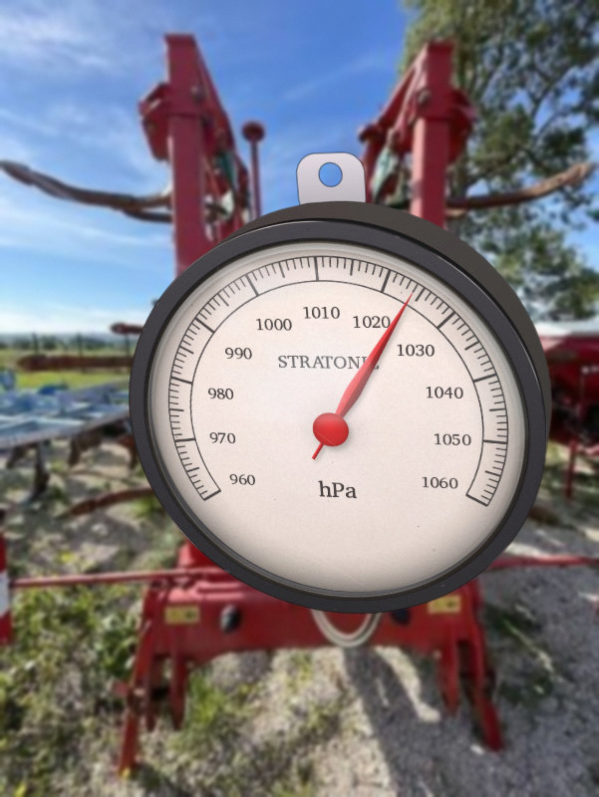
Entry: 1024 hPa
